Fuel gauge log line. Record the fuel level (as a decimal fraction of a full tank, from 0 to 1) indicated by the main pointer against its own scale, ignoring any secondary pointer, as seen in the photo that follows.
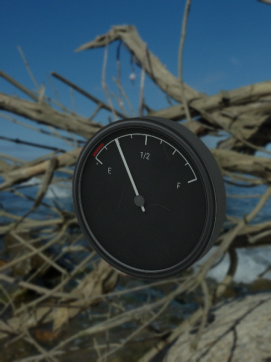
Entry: 0.25
